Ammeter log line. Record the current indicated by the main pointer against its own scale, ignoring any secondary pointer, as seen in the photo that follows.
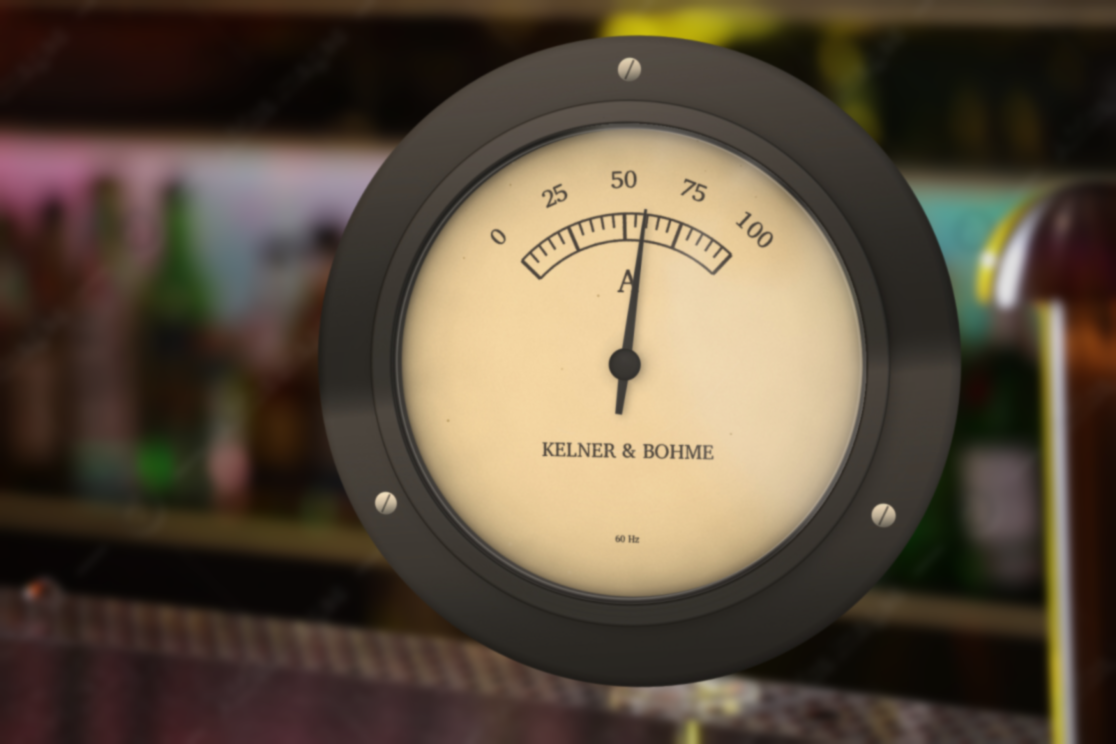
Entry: 60 A
